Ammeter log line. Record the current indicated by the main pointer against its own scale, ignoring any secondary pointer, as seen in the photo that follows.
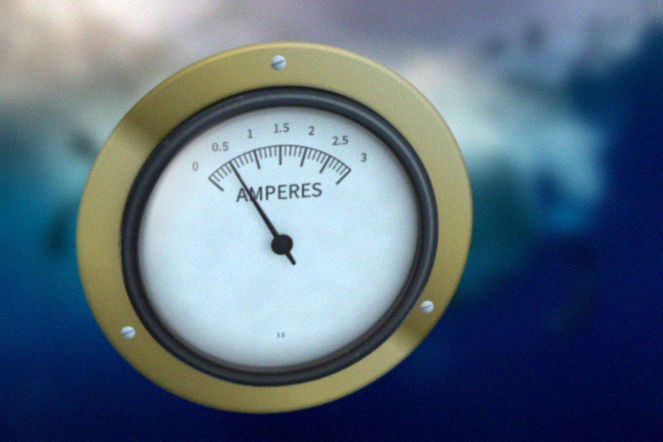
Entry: 0.5 A
